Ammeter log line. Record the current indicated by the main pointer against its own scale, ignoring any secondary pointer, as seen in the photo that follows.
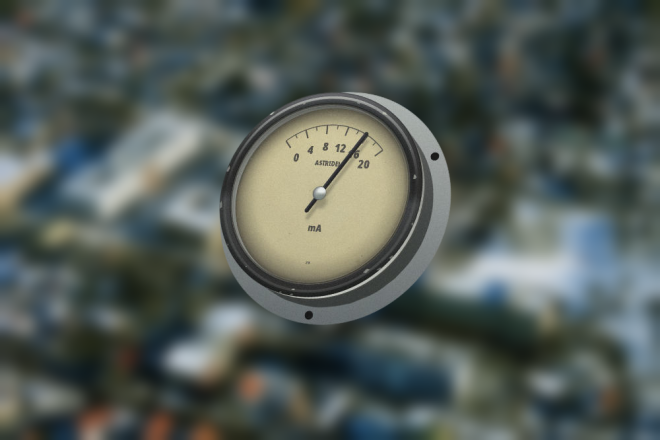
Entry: 16 mA
